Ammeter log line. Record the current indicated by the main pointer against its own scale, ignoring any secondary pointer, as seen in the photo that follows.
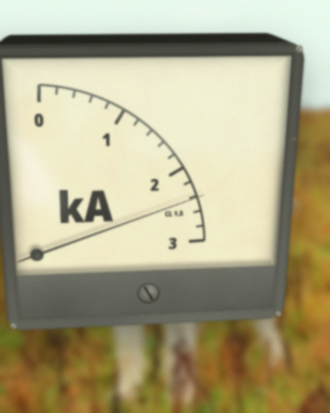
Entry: 2.4 kA
